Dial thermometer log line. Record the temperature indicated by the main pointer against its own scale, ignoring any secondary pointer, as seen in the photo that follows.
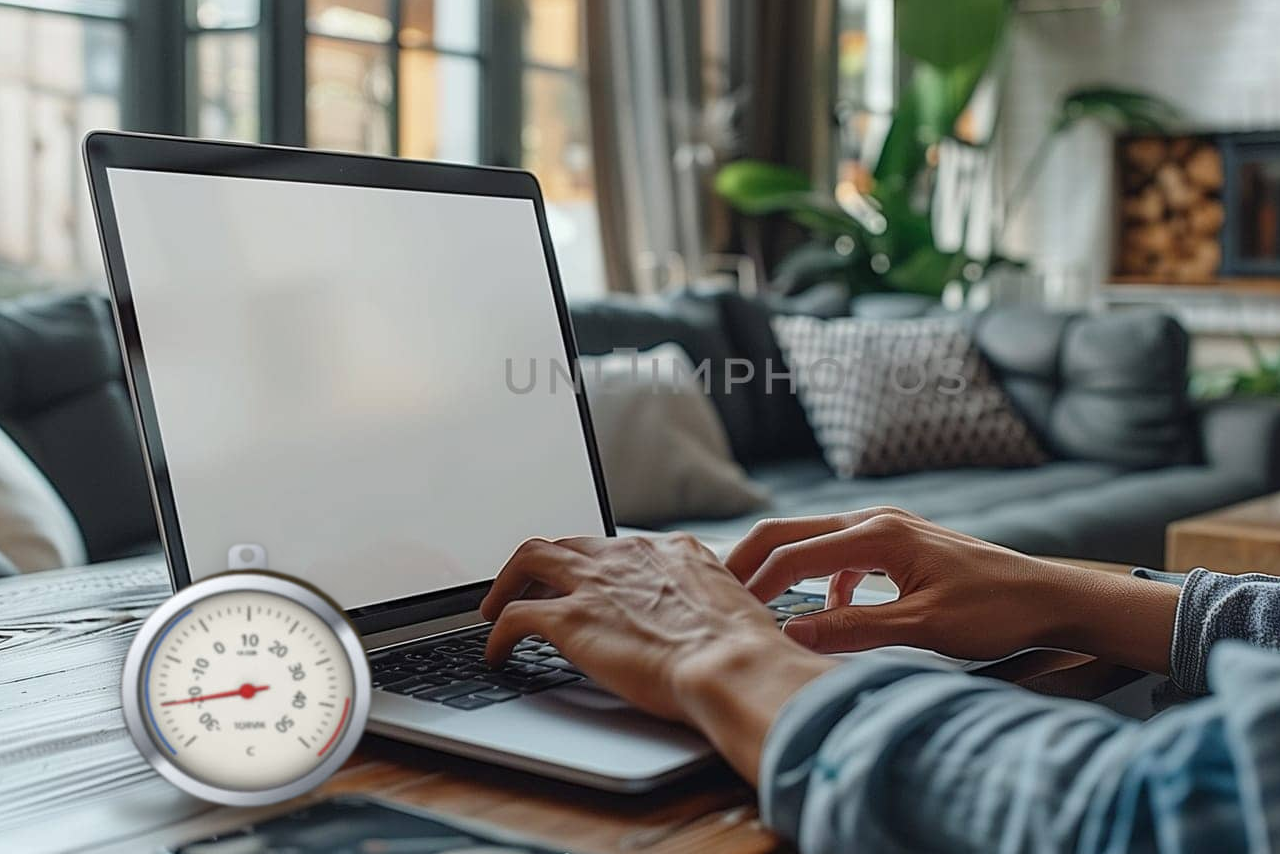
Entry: -20 °C
